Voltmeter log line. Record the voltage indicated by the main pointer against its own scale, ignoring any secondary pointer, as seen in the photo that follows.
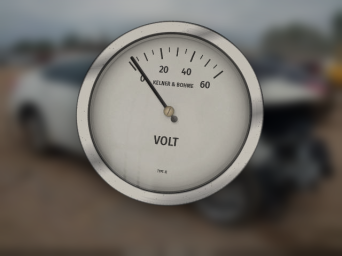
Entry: 2.5 V
